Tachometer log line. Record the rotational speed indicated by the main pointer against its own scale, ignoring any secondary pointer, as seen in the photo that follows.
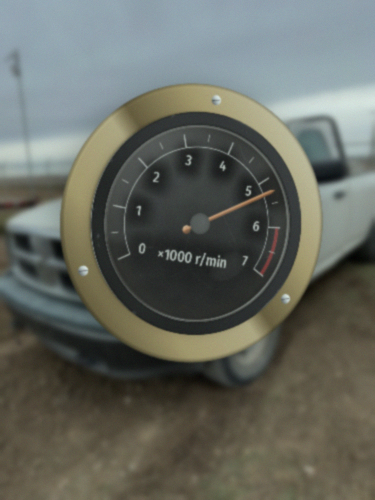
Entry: 5250 rpm
